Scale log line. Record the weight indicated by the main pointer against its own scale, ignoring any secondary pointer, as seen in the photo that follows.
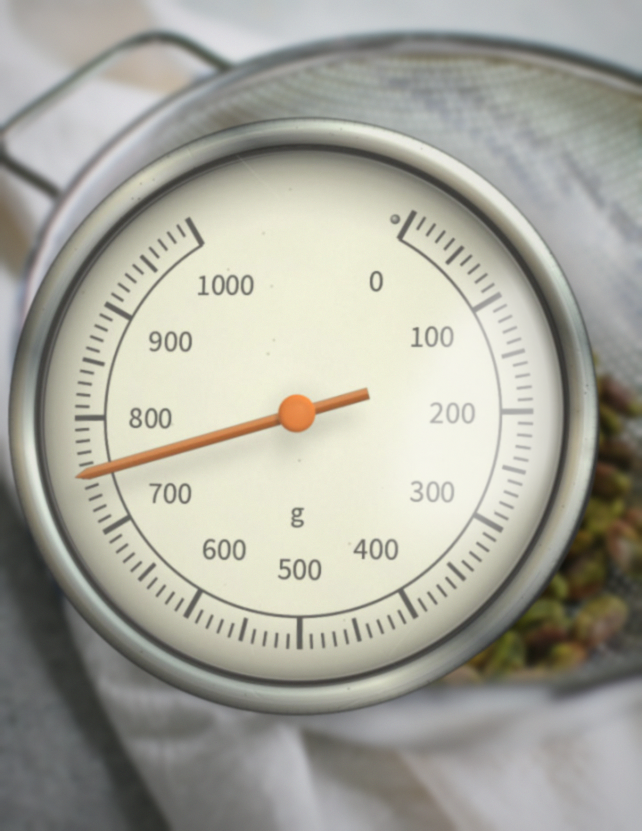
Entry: 750 g
